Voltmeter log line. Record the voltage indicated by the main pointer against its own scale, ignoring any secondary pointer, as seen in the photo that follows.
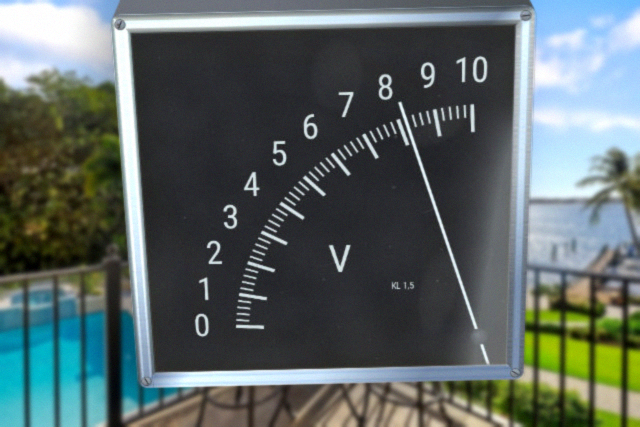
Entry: 8.2 V
